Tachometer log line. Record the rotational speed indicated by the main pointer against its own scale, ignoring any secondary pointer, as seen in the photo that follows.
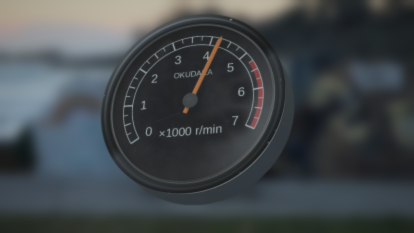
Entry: 4250 rpm
